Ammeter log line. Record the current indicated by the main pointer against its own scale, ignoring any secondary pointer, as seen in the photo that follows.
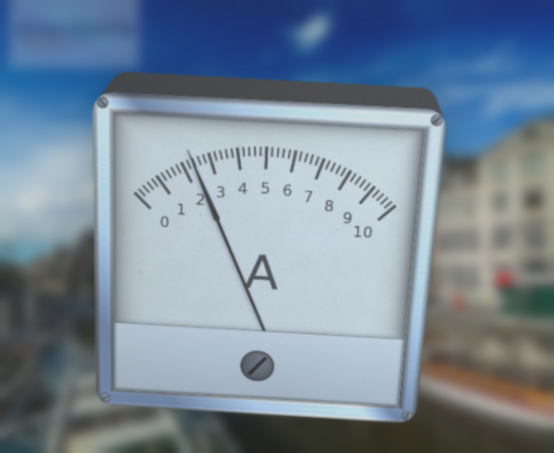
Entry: 2.4 A
